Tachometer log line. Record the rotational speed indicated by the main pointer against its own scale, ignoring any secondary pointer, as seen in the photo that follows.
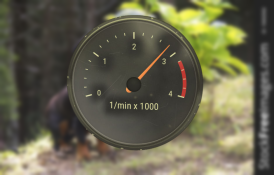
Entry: 2800 rpm
